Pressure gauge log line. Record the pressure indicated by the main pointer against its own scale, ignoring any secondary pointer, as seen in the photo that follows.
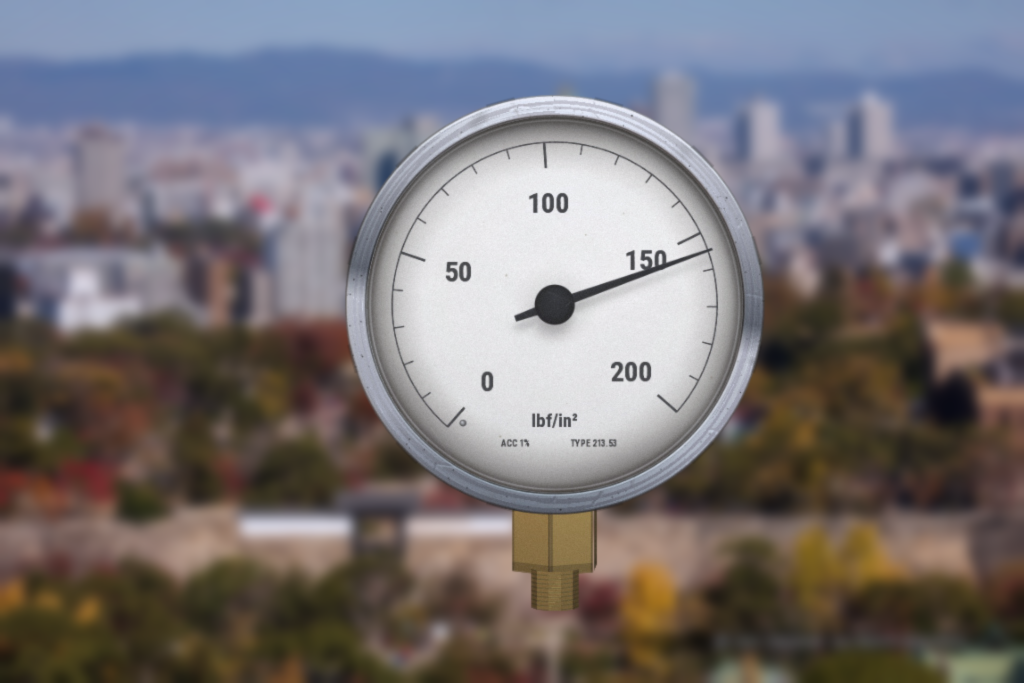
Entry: 155 psi
